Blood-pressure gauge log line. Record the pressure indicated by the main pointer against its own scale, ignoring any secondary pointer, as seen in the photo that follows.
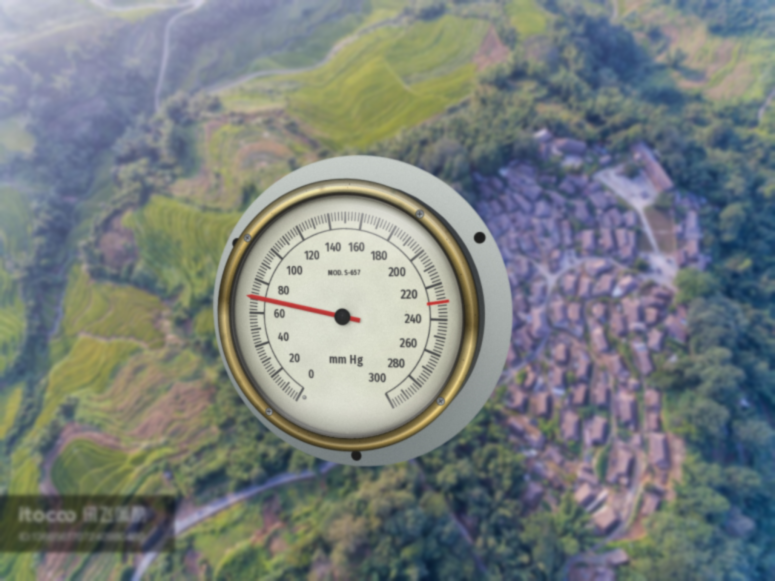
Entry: 70 mmHg
